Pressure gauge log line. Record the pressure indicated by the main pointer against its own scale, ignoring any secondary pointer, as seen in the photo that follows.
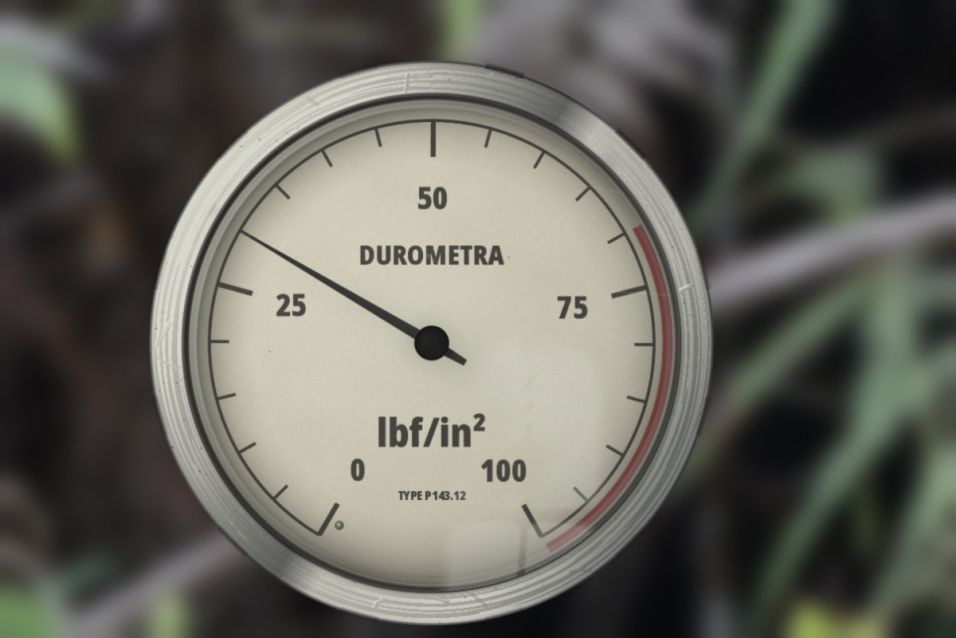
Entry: 30 psi
